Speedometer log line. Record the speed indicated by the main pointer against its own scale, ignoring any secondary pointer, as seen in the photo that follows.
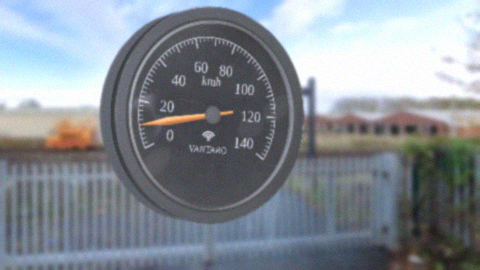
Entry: 10 km/h
